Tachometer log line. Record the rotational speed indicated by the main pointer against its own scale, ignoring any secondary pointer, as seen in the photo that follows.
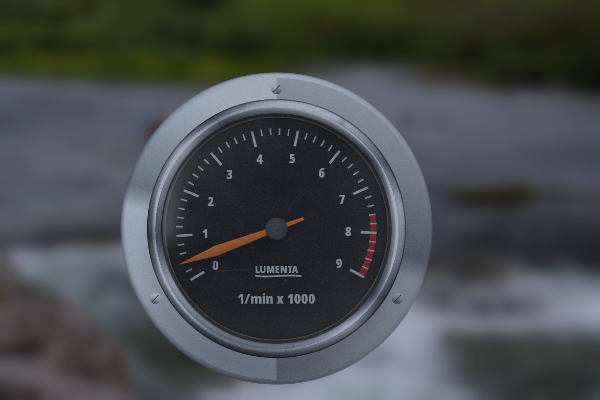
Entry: 400 rpm
